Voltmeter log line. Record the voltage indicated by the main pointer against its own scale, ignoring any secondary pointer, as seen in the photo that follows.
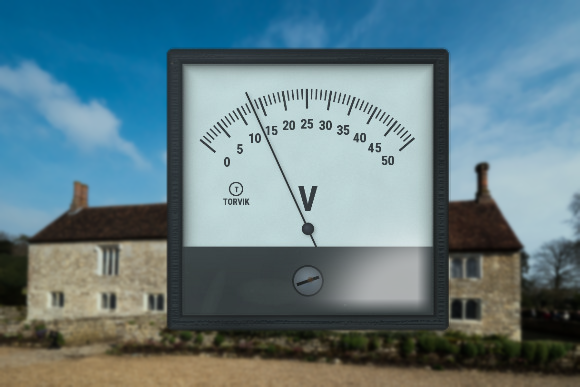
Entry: 13 V
